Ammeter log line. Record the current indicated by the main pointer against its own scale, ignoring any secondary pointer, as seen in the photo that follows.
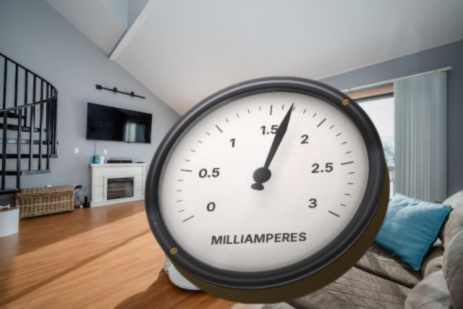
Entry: 1.7 mA
